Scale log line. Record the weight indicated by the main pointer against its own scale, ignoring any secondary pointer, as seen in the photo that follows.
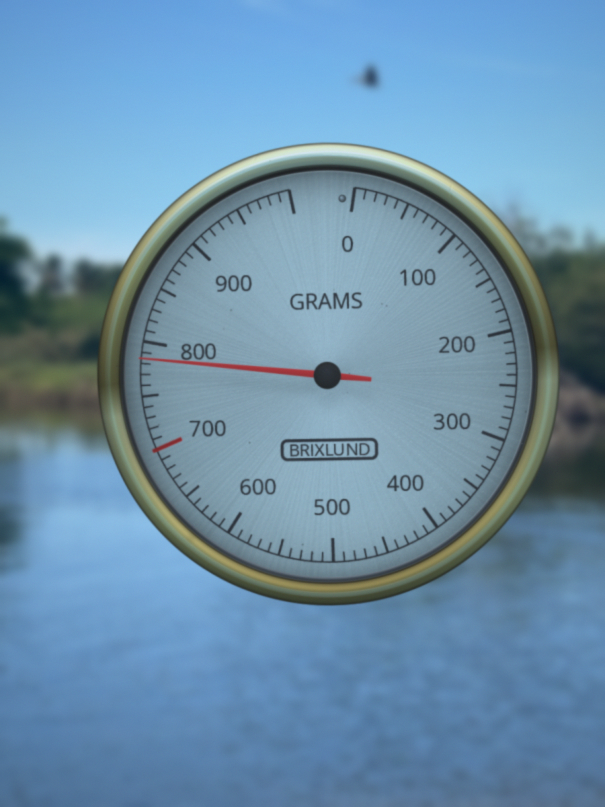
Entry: 785 g
